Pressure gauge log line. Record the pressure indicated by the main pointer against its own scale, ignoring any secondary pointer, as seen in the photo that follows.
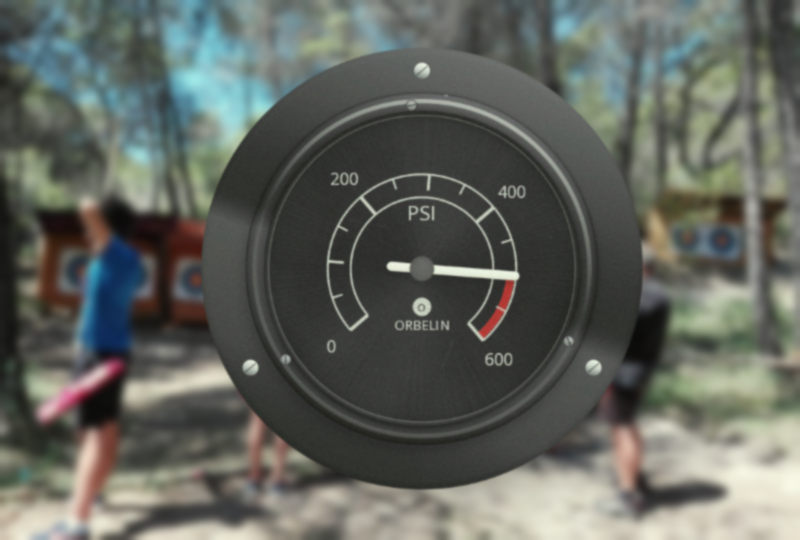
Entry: 500 psi
